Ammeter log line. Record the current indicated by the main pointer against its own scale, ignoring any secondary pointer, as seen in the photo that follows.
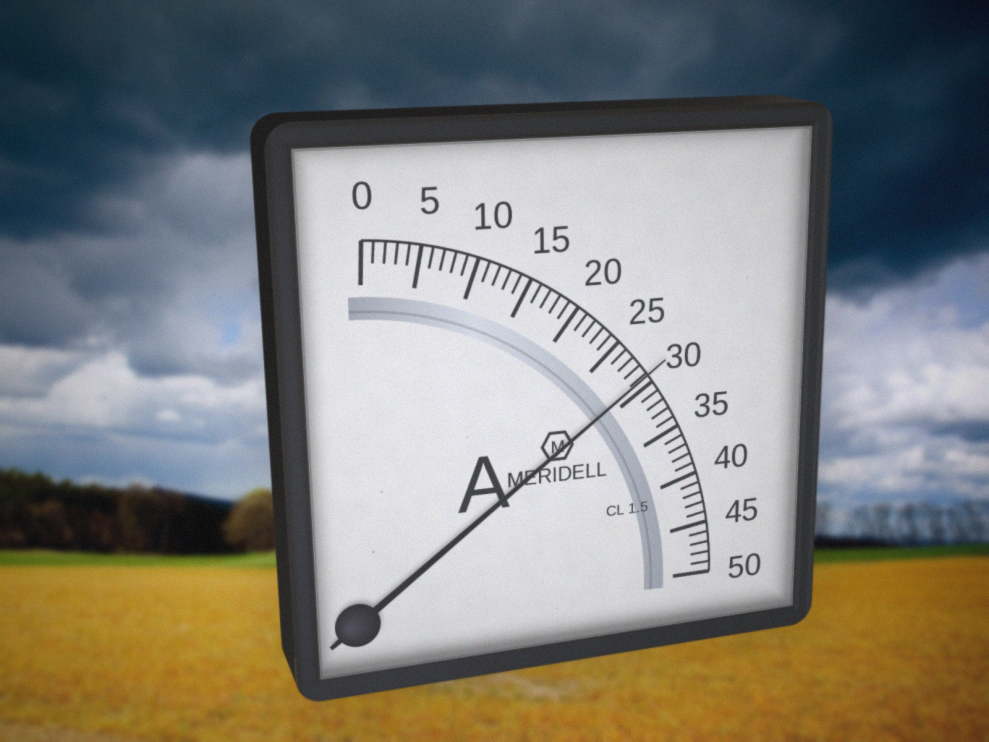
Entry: 29 A
